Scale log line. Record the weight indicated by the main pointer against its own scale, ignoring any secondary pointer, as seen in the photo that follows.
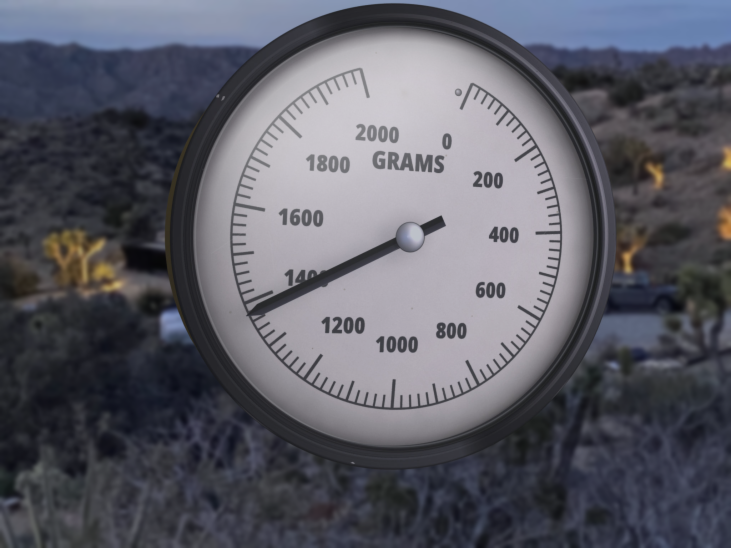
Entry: 1380 g
